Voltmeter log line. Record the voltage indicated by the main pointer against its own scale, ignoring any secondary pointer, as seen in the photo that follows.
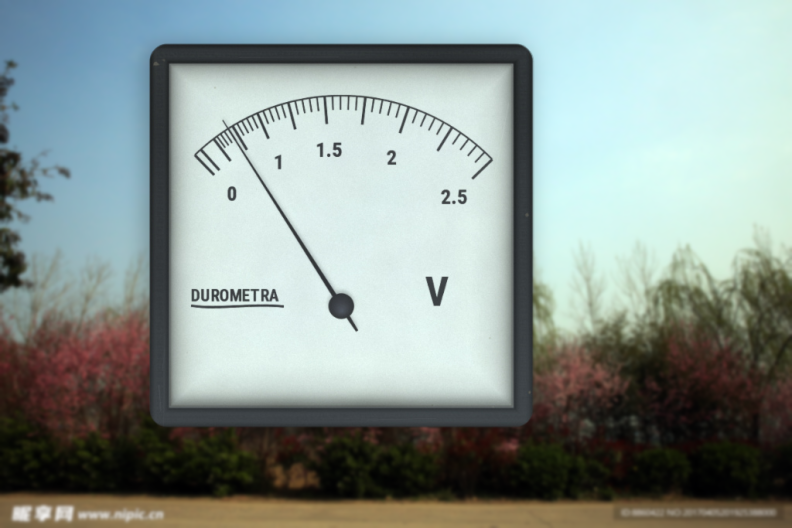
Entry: 0.7 V
